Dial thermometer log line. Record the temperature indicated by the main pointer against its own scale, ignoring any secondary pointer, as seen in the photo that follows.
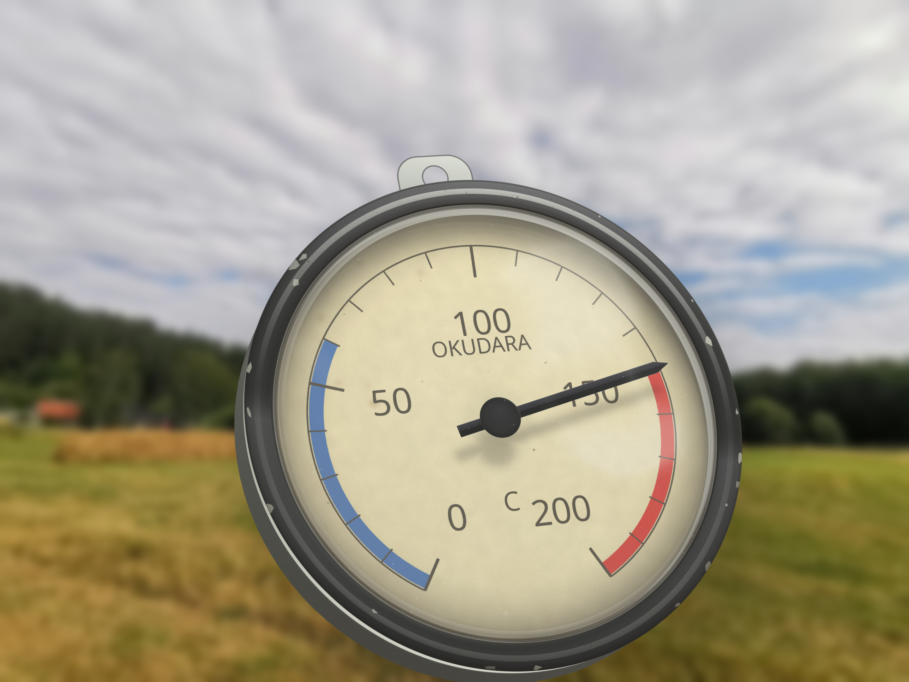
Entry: 150 °C
